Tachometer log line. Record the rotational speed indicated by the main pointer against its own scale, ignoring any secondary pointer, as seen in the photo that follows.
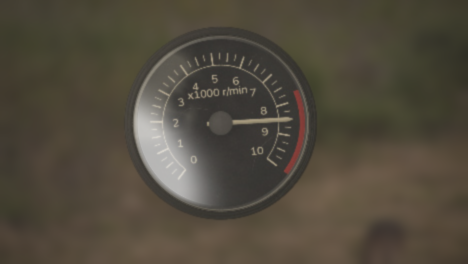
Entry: 8500 rpm
